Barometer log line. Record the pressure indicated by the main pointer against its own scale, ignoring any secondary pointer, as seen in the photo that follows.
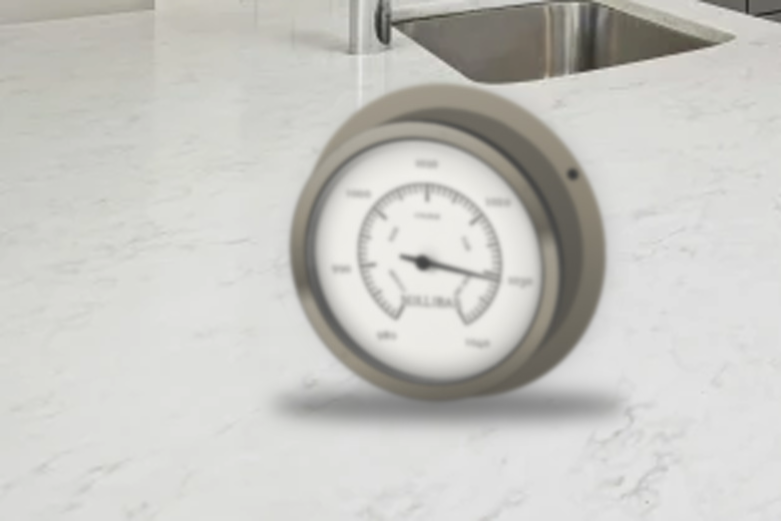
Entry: 1030 mbar
